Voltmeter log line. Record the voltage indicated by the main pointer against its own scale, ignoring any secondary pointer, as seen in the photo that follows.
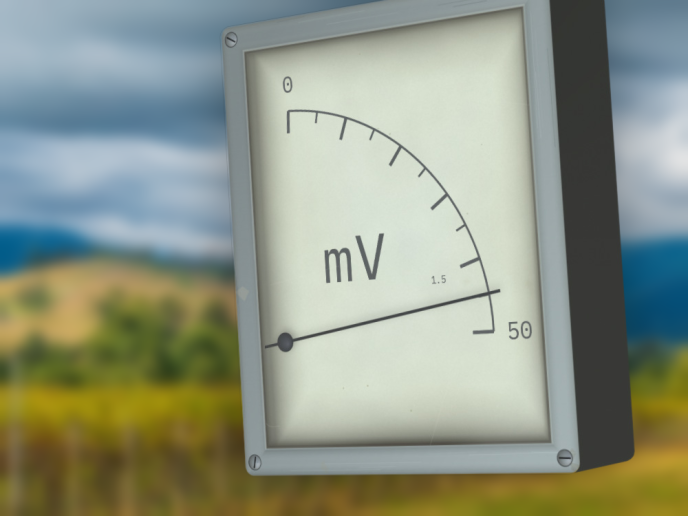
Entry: 45 mV
